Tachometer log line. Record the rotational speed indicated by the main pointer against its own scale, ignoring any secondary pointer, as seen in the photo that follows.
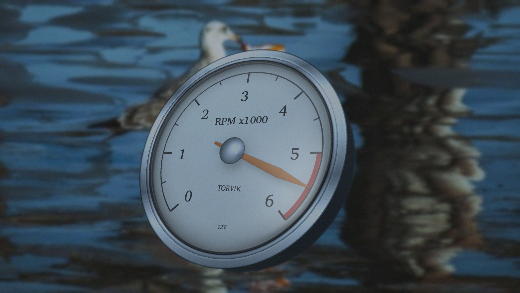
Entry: 5500 rpm
